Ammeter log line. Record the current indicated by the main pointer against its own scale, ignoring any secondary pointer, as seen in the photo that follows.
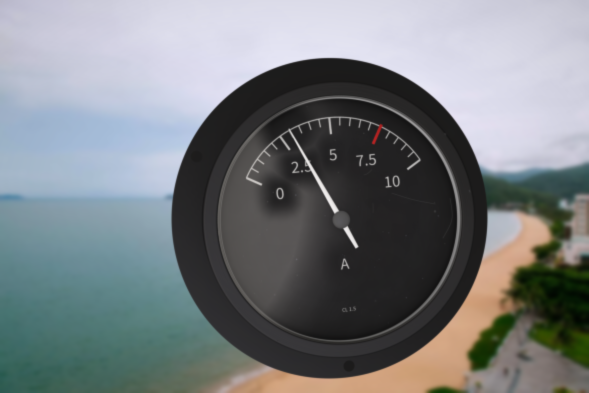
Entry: 3 A
